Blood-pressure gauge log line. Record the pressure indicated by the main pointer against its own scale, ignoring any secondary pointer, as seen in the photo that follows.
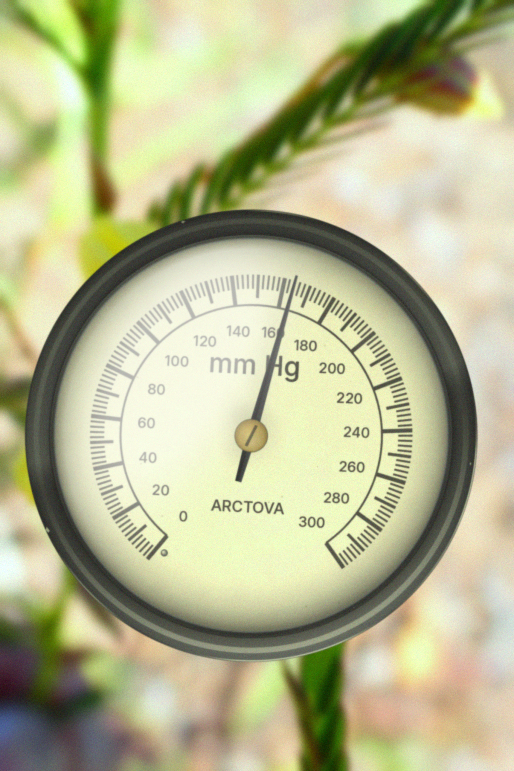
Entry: 164 mmHg
